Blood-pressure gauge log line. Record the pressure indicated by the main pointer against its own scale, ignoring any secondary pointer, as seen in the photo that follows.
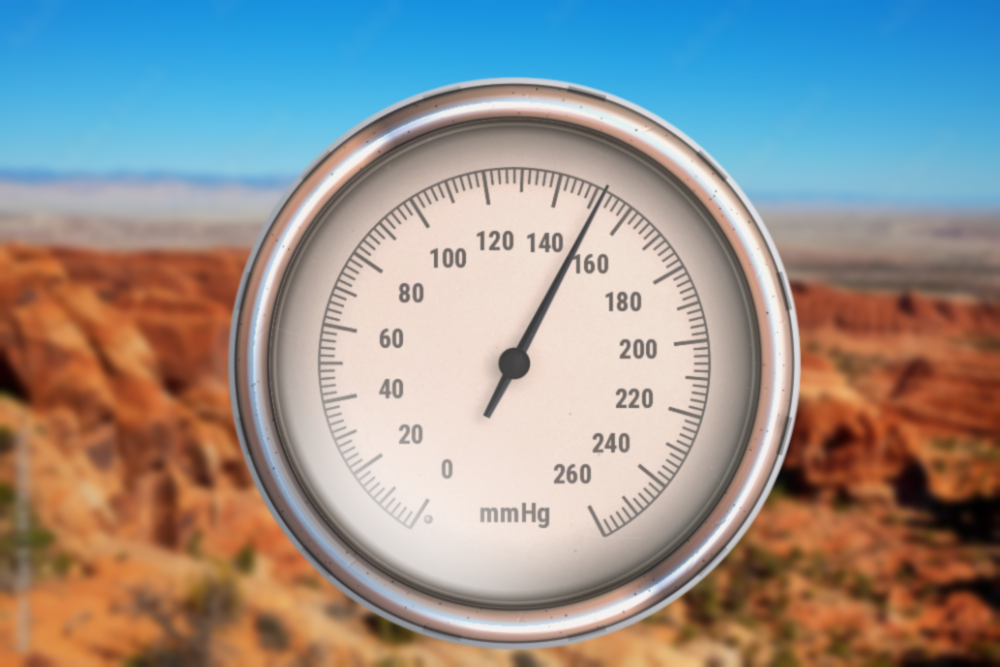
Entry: 152 mmHg
